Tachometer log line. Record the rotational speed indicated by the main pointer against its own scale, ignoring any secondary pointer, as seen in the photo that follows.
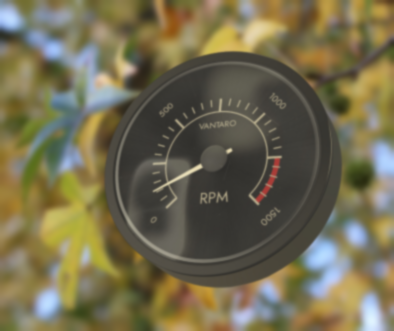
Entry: 100 rpm
